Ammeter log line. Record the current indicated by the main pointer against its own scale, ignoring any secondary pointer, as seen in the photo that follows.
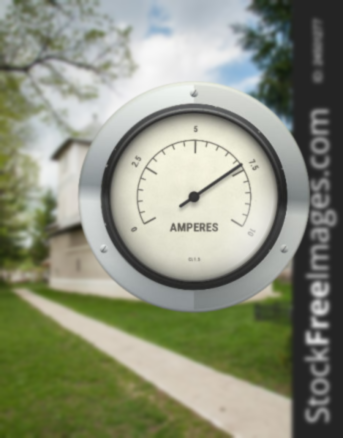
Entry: 7.25 A
